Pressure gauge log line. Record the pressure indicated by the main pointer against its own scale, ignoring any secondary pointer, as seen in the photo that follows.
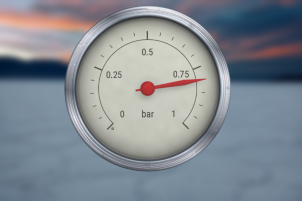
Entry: 0.8 bar
